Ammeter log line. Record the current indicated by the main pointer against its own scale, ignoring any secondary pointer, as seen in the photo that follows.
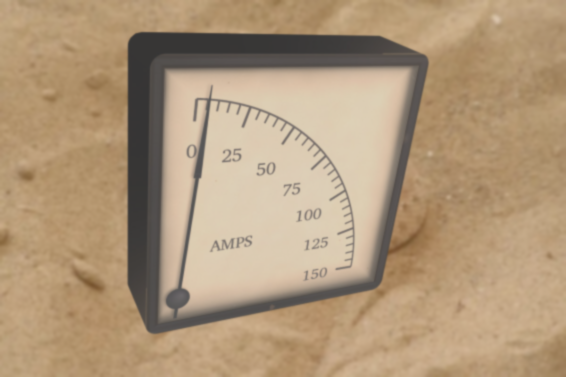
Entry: 5 A
